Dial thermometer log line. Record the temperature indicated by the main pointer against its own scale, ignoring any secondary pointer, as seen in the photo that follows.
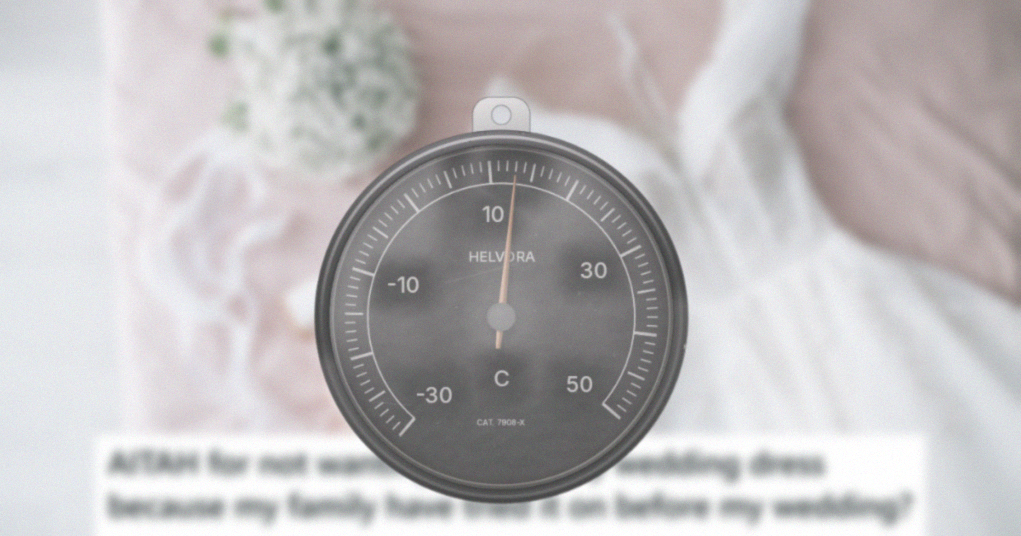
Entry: 13 °C
